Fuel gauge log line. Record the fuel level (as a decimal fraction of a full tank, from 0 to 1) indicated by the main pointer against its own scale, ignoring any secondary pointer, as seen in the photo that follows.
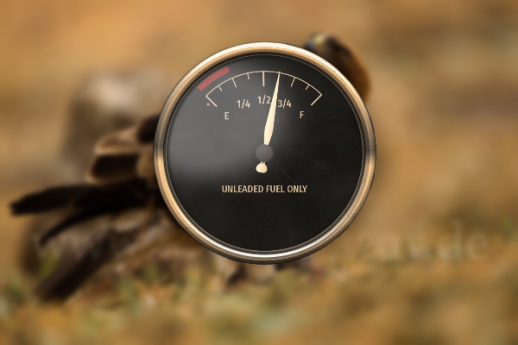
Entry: 0.625
